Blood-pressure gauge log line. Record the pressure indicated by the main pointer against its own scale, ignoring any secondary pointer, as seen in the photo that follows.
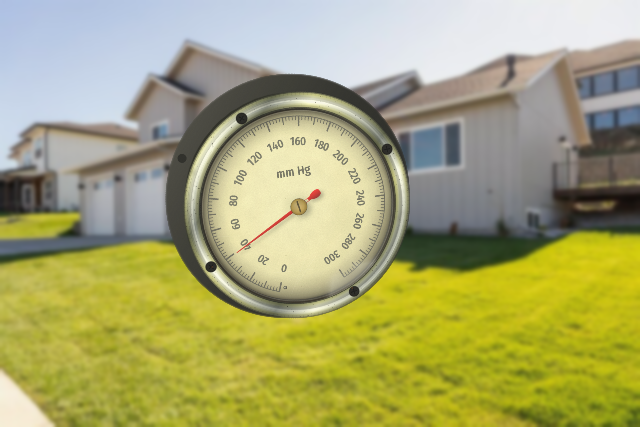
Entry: 40 mmHg
